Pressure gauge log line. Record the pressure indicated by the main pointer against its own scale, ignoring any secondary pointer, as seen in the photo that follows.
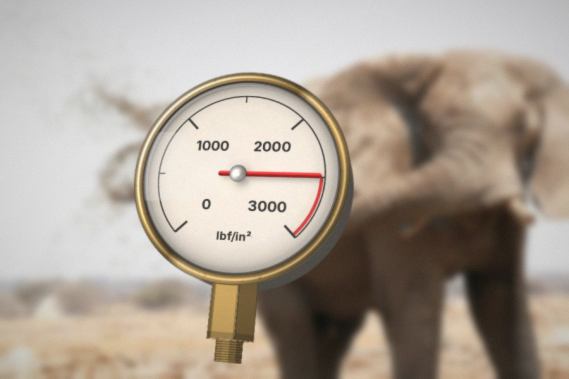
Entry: 2500 psi
